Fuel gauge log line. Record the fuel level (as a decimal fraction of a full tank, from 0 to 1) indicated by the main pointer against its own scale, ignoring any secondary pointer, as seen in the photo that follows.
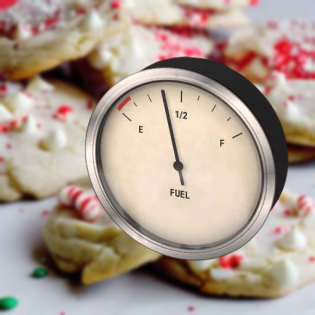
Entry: 0.375
